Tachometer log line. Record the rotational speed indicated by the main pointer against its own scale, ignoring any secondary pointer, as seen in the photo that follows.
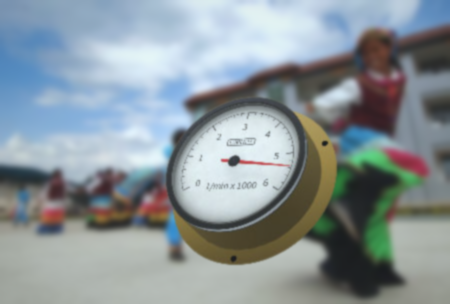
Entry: 5400 rpm
